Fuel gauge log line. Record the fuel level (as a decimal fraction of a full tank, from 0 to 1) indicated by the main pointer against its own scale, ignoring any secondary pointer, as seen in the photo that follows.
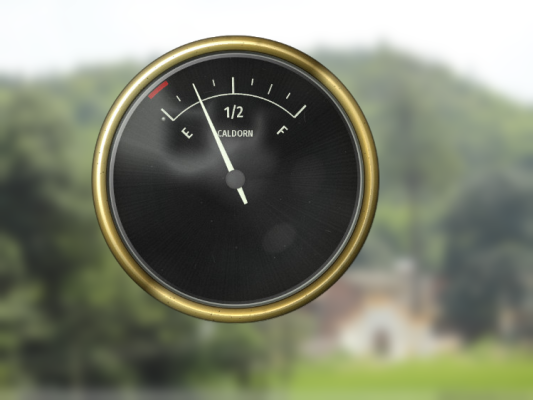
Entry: 0.25
